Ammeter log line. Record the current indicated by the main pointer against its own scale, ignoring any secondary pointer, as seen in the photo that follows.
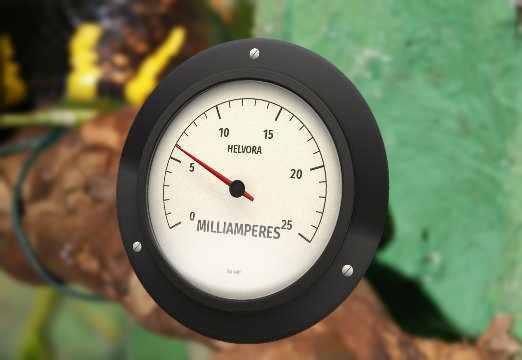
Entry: 6 mA
